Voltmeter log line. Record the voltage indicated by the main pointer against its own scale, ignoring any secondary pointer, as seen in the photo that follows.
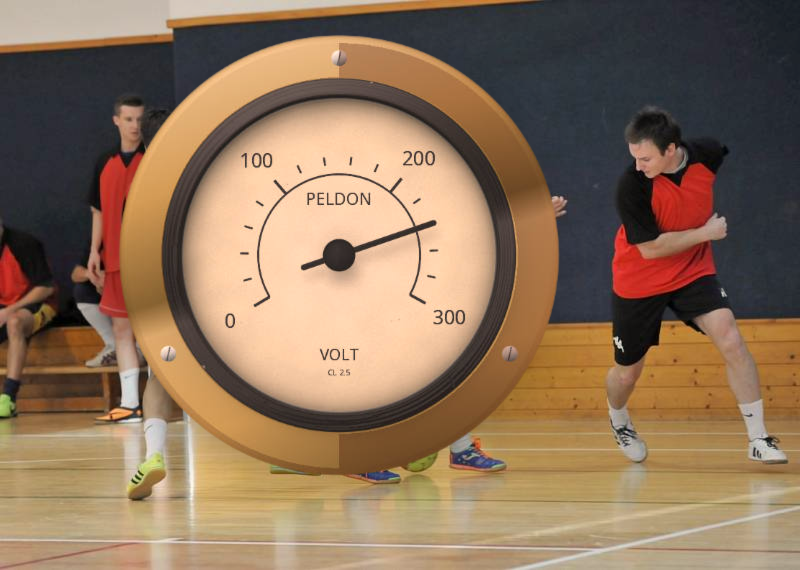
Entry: 240 V
